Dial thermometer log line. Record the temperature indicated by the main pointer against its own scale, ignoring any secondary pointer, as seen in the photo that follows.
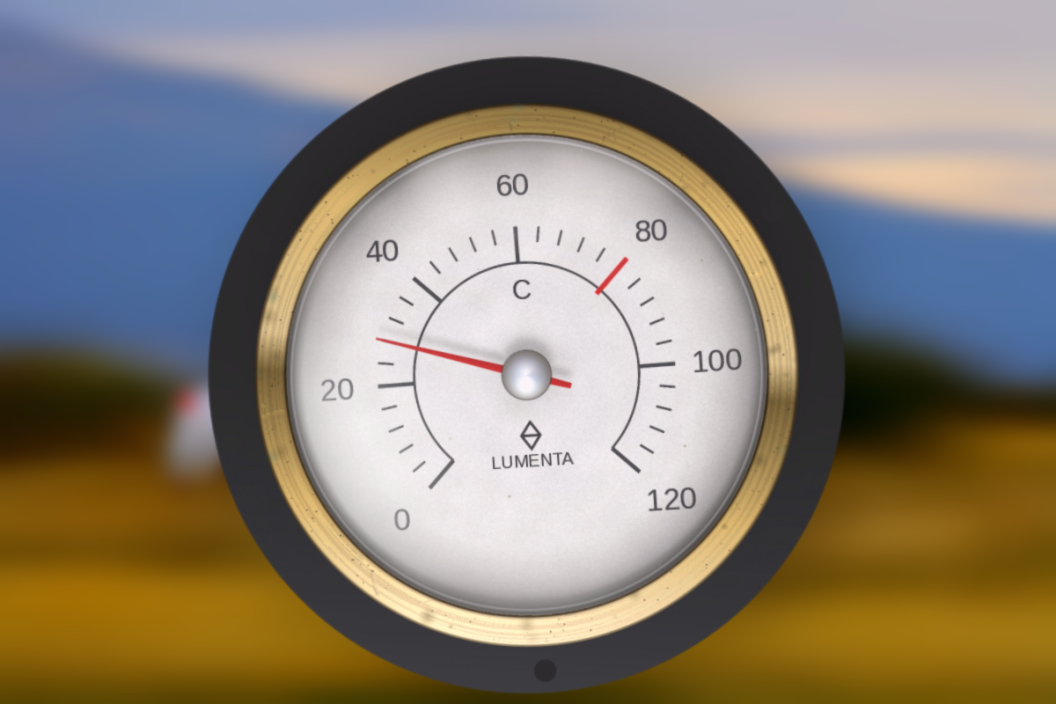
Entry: 28 °C
